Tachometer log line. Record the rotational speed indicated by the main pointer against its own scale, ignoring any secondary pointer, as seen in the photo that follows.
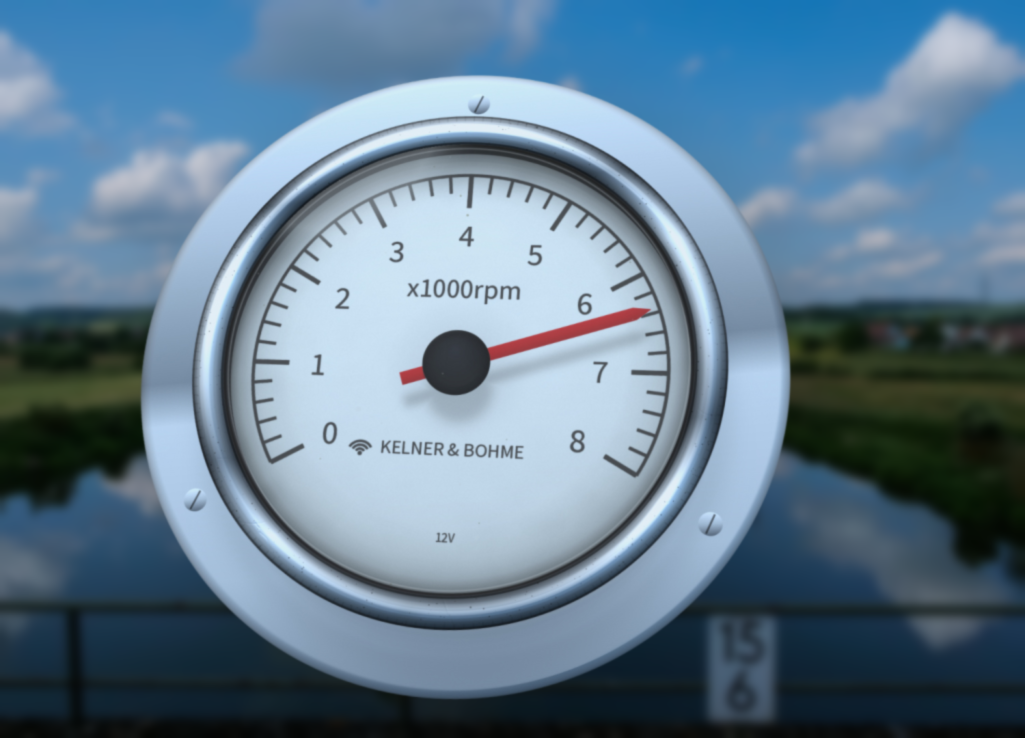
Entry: 6400 rpm
